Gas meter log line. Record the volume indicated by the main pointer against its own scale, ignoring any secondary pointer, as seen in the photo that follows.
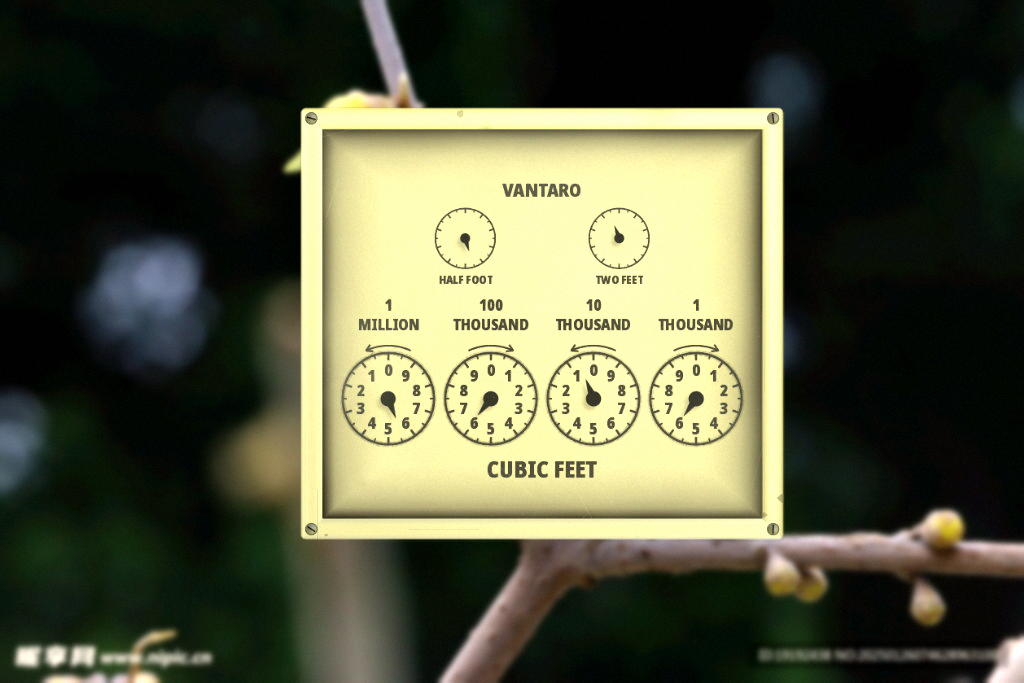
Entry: 560600 ft³
